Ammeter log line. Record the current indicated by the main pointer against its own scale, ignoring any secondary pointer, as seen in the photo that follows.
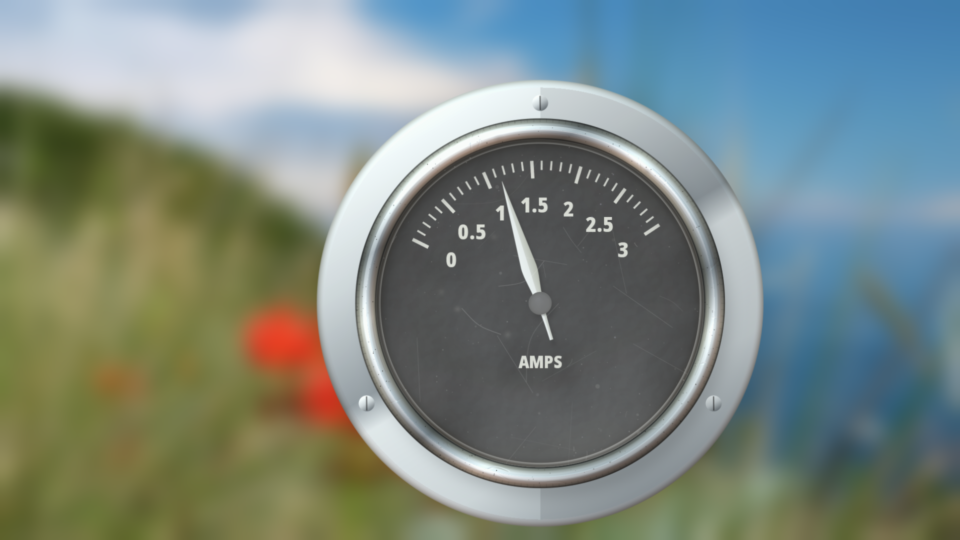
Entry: 1.15 A
